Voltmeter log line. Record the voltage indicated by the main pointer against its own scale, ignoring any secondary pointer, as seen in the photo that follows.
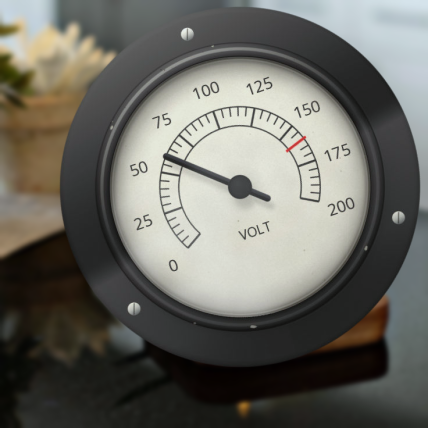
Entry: 60 V
